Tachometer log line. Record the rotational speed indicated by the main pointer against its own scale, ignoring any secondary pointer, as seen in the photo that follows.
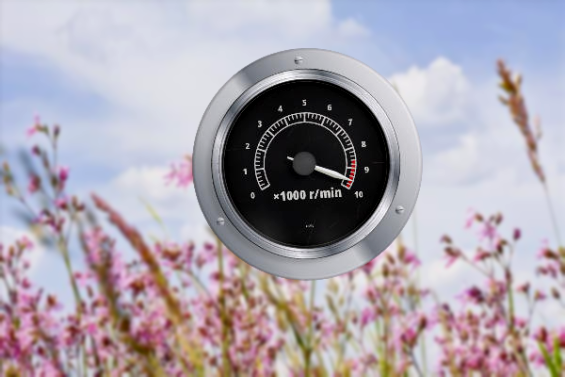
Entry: 9600 rpm
